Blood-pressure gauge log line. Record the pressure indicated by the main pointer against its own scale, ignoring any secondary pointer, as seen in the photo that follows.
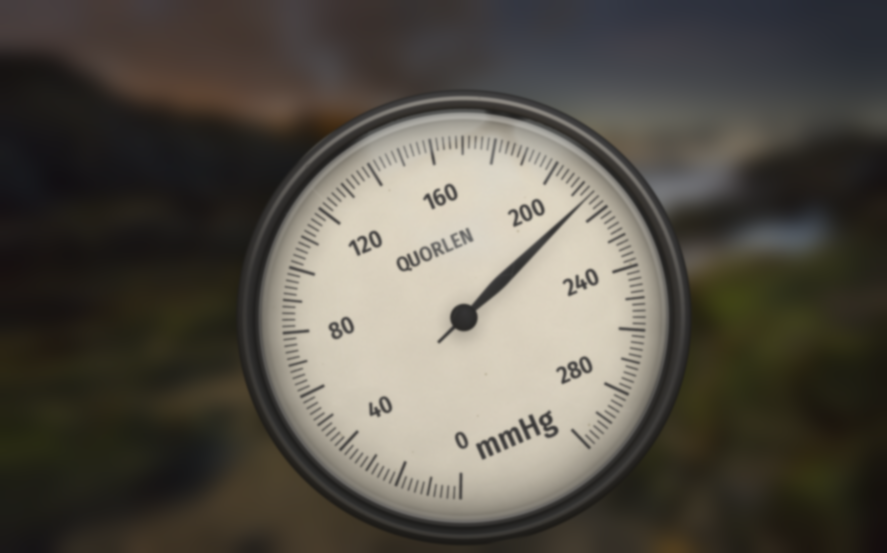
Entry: 214 mmHg
